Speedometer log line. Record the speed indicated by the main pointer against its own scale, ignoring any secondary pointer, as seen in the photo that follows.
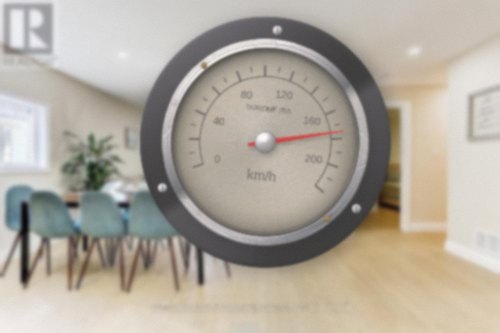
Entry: 175 km/h
